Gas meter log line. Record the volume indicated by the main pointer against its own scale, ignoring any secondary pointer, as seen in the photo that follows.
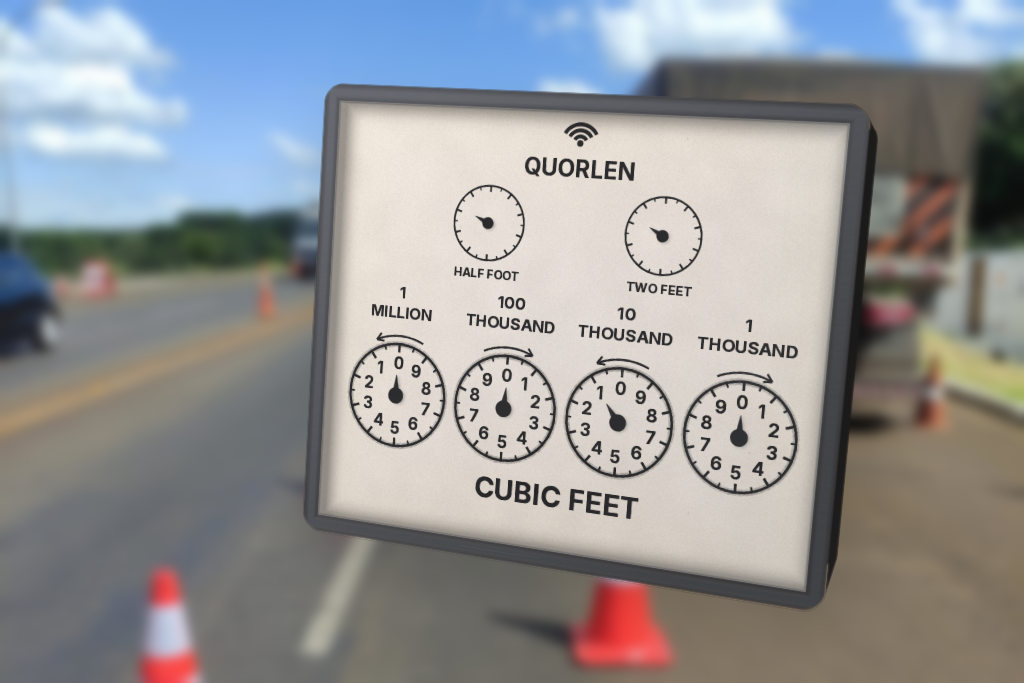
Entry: 1000 ft³
